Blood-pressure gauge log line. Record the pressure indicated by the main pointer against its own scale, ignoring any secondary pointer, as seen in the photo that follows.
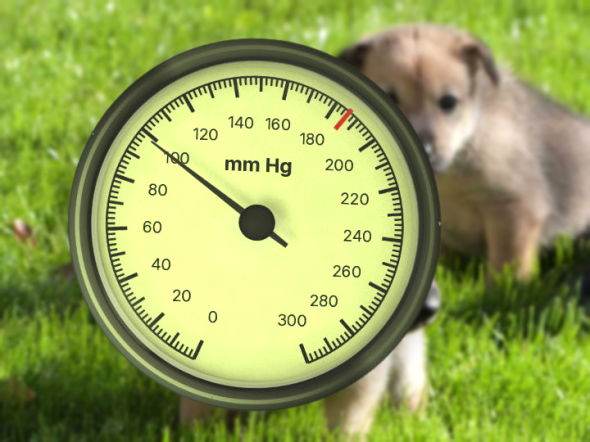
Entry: 98 mmHg
